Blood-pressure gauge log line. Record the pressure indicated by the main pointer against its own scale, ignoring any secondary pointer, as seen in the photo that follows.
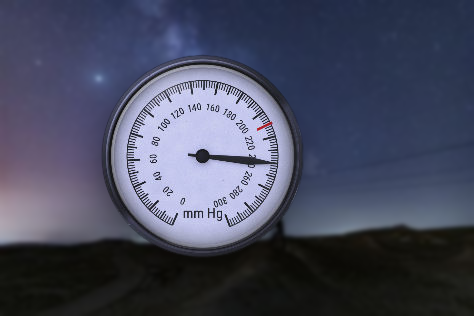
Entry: 240 mmHg
